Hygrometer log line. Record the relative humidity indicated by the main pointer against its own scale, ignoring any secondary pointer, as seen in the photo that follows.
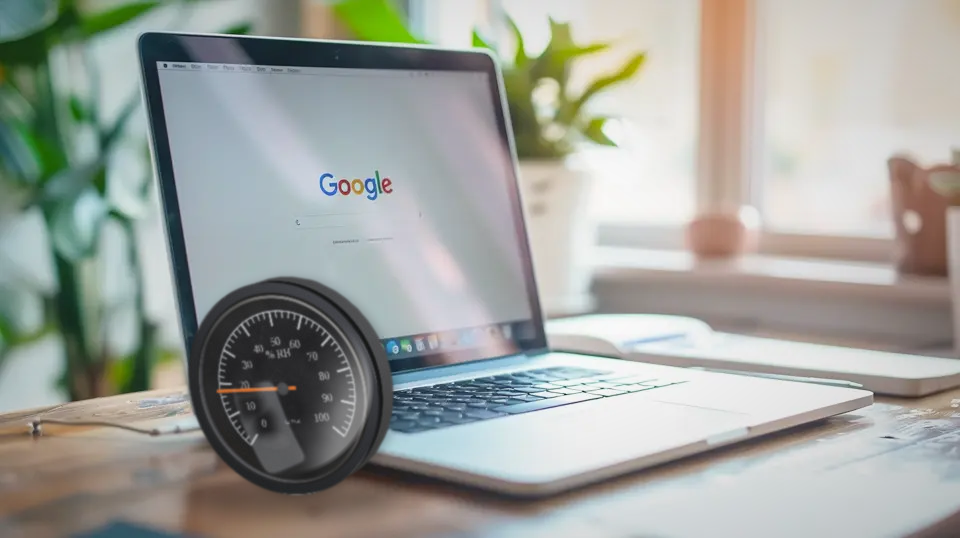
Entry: 18 %
